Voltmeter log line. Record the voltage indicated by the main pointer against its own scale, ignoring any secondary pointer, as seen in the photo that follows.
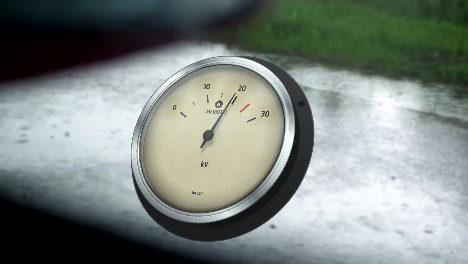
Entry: 20 kV
